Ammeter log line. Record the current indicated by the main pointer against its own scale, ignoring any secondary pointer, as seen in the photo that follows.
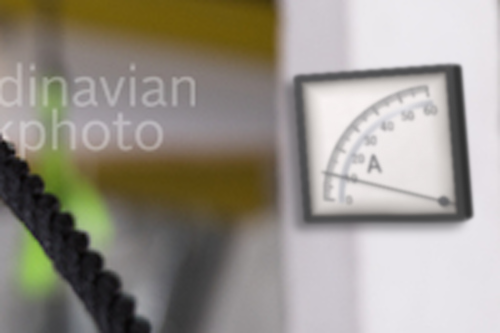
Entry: 10 A
